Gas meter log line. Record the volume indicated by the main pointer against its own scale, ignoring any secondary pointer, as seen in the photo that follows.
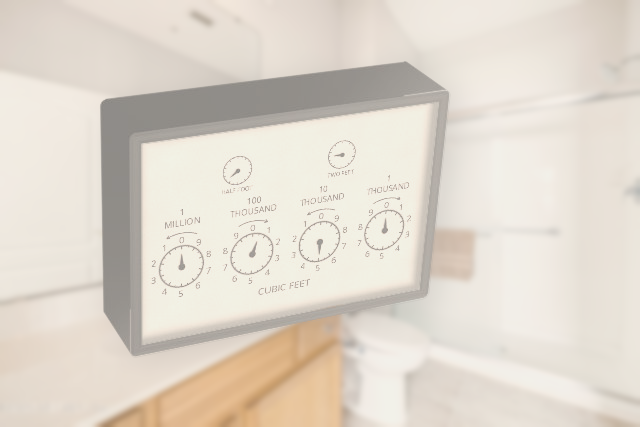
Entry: 5000 ft³
